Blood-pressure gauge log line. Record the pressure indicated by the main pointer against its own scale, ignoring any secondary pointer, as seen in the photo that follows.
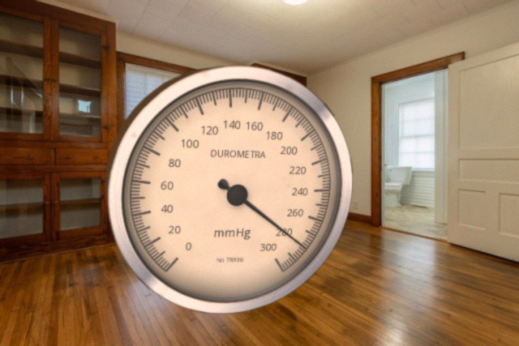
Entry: 280 mmHg
